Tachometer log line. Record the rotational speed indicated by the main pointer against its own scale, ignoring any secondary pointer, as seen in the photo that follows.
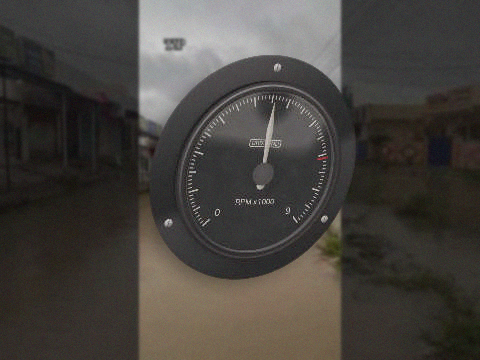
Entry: 4500 rpm
